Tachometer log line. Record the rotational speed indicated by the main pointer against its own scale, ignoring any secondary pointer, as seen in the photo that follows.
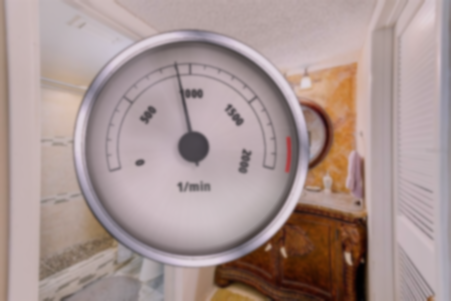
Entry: 900 rpm
